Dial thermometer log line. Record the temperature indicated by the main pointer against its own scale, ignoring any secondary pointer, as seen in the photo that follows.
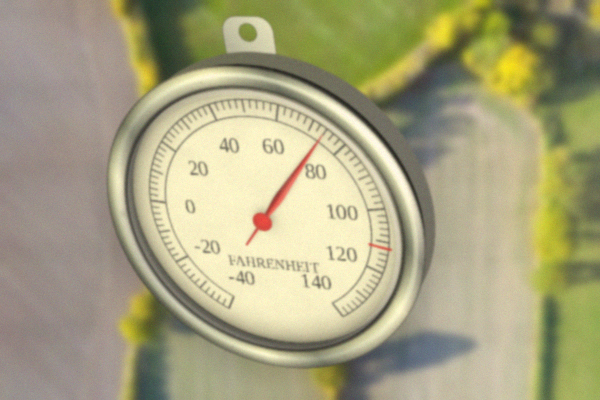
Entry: 74 °F
